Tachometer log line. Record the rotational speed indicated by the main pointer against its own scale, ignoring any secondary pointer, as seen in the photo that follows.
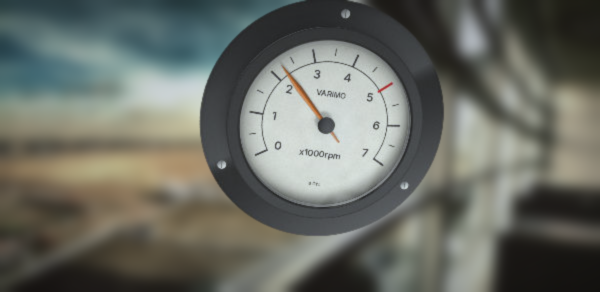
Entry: 2250 rpm
